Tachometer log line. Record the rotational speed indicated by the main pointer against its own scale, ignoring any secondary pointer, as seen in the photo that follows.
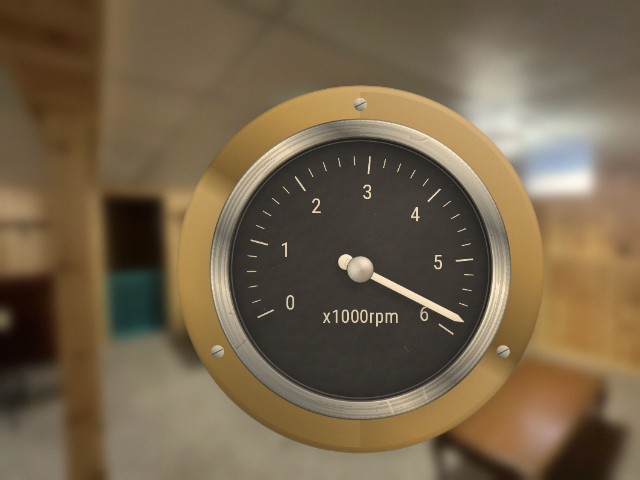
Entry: 5800 rpm
